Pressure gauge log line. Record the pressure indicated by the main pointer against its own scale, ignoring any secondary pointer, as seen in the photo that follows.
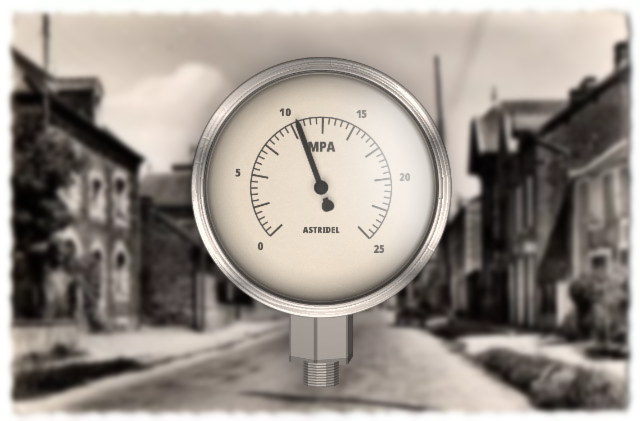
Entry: 10.5 MPa
